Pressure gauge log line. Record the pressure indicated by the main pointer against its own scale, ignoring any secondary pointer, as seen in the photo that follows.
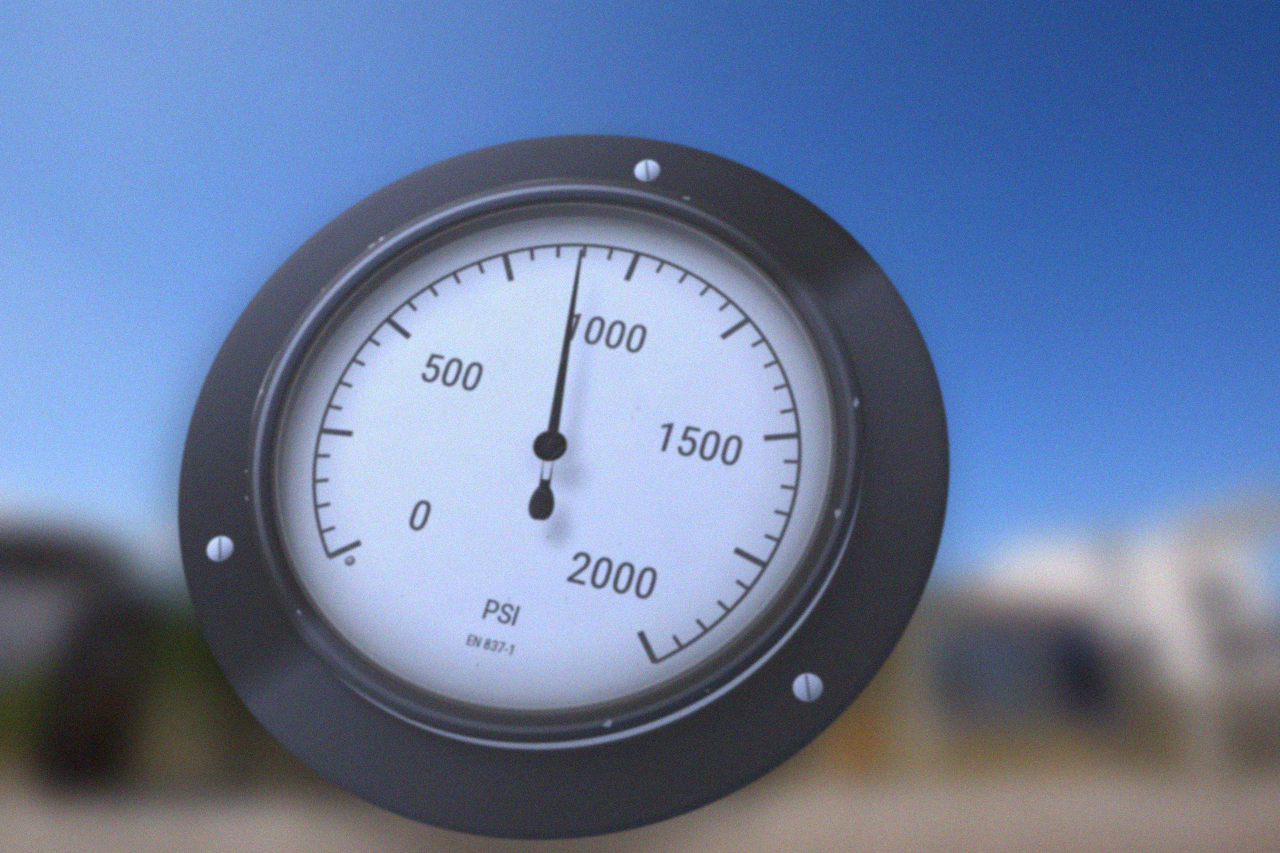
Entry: 900 psi
